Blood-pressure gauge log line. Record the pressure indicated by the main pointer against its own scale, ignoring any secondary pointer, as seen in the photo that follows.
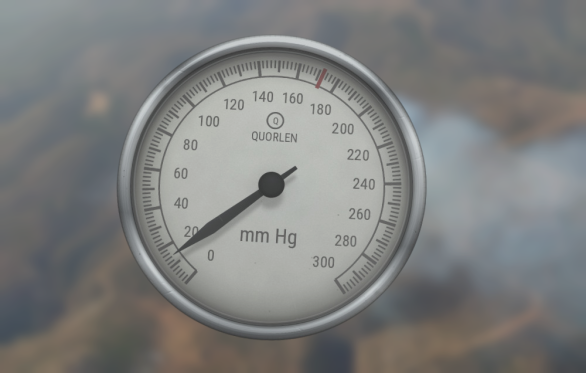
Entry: 14 mmHg
